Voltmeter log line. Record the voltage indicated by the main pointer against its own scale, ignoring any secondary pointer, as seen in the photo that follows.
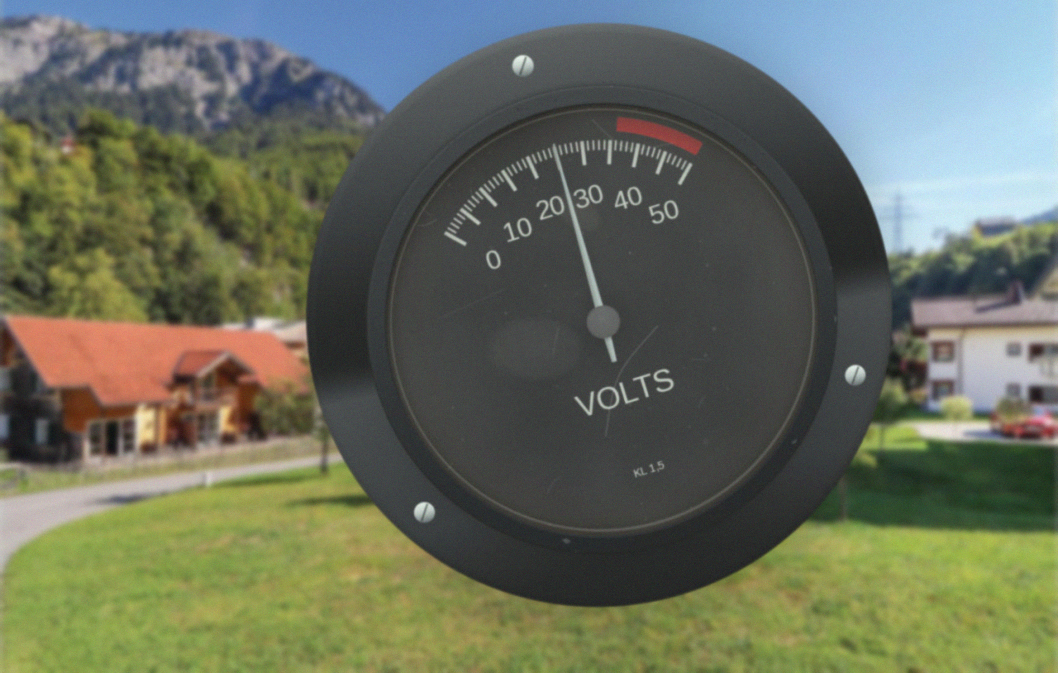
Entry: 25 V
